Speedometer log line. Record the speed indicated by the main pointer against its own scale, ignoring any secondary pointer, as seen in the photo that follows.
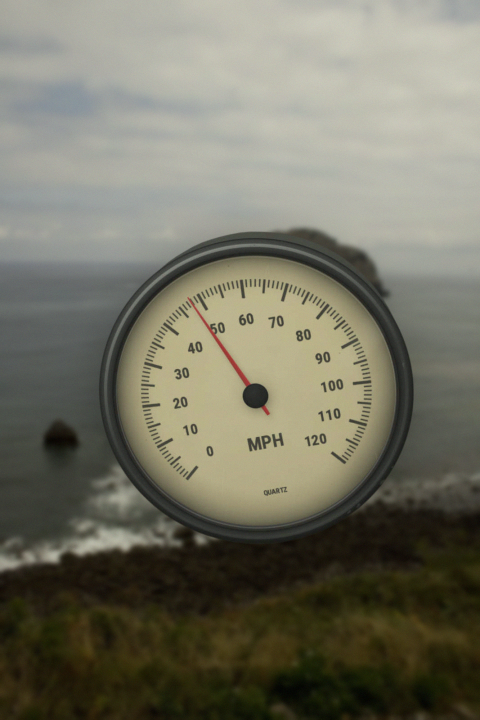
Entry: 48 mph
